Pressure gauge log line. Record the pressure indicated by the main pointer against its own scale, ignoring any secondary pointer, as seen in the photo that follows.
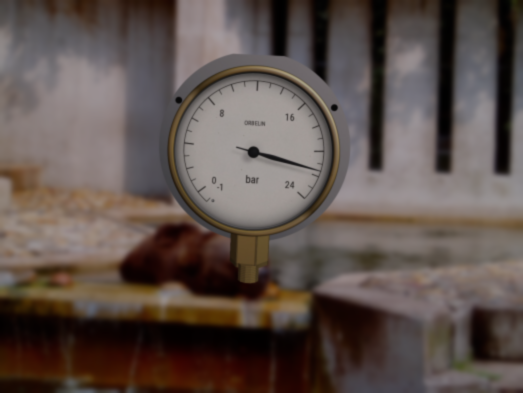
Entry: 21.5 bar
